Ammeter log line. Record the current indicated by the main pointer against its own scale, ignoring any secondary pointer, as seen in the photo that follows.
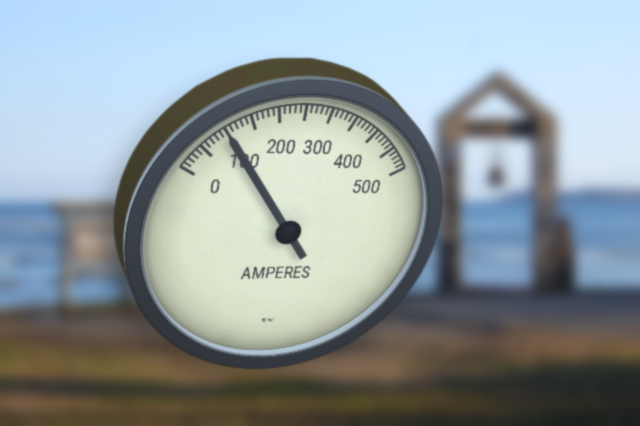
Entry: 100 A
